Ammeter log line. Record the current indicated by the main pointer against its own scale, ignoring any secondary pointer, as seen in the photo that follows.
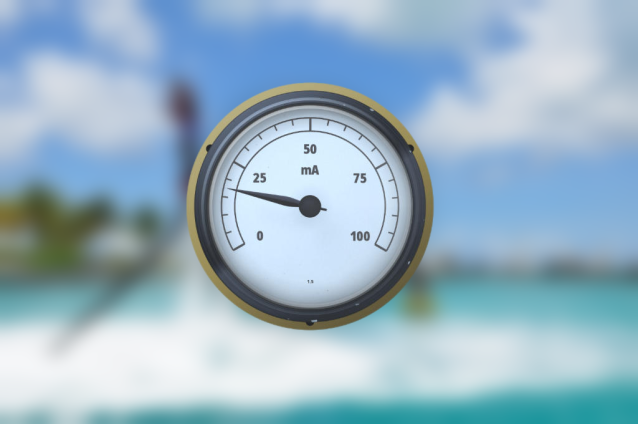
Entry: 17.5 mA
